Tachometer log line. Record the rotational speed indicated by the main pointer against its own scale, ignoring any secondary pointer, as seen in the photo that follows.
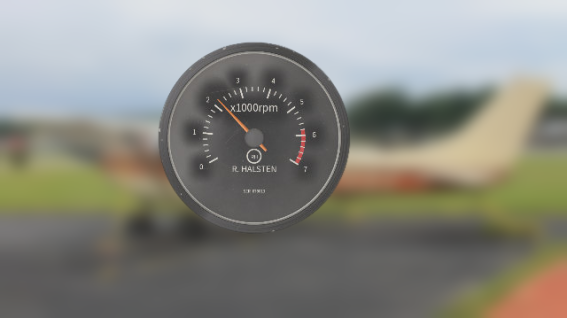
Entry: 2200 rpm
